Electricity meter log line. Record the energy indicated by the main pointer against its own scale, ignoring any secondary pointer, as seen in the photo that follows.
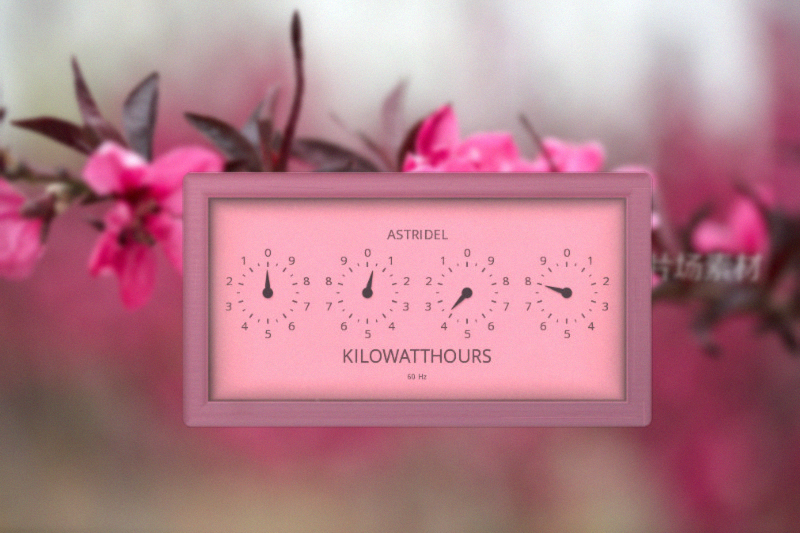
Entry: 38 kWh
